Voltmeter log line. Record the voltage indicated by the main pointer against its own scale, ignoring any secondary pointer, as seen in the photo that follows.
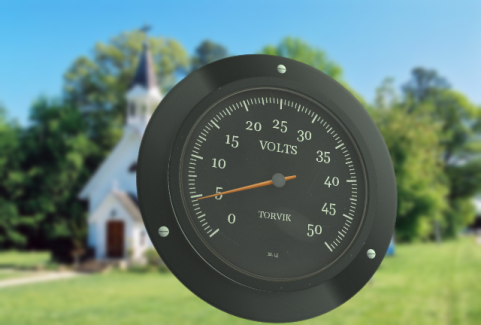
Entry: 4.5 V
